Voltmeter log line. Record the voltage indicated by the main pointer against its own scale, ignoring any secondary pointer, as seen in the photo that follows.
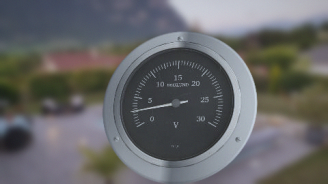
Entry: 2.5 V
